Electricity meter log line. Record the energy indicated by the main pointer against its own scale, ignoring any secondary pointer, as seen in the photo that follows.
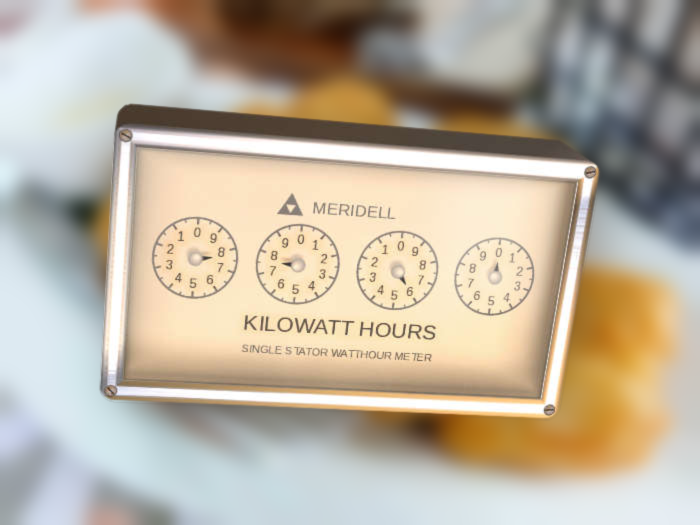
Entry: 7760 kWh
